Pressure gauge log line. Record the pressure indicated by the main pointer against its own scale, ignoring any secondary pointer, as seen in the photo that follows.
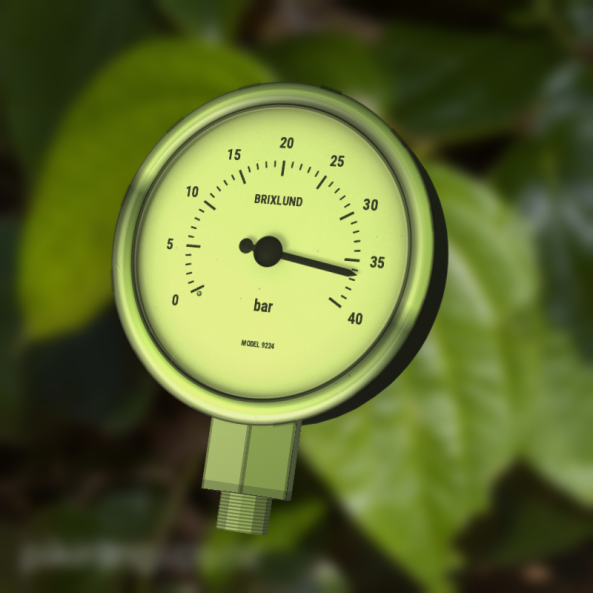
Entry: 36.5 bar
